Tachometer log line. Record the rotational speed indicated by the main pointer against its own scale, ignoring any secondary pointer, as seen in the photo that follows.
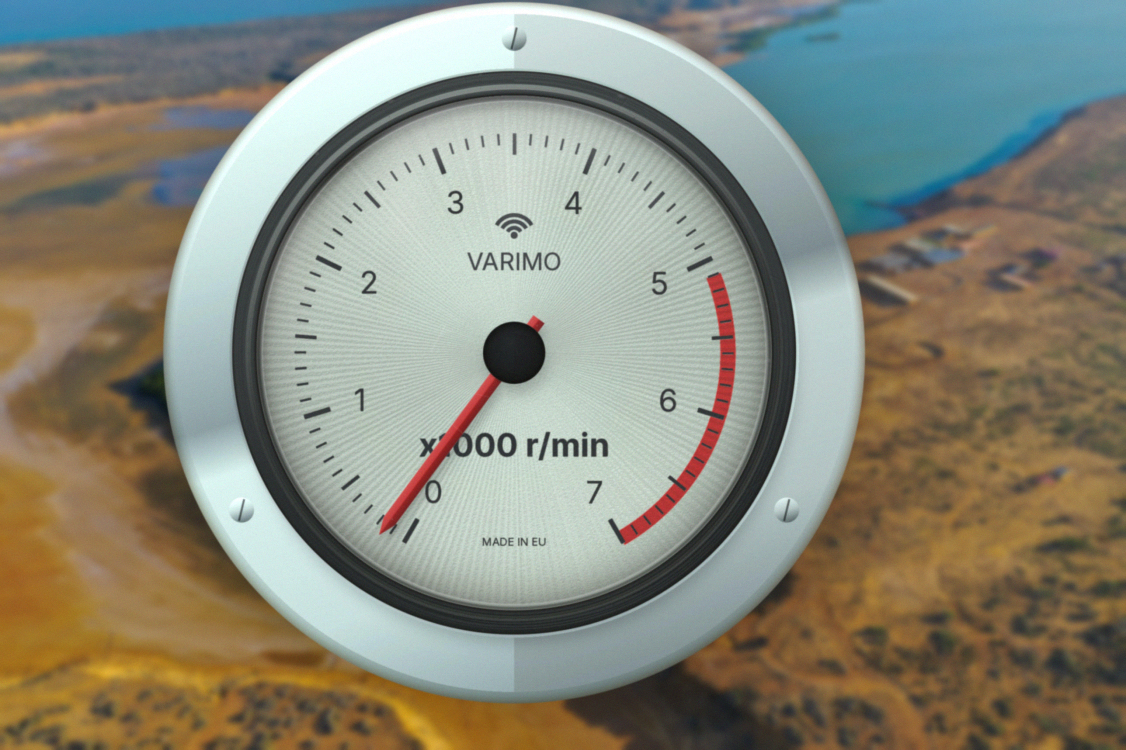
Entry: 150 rpm
